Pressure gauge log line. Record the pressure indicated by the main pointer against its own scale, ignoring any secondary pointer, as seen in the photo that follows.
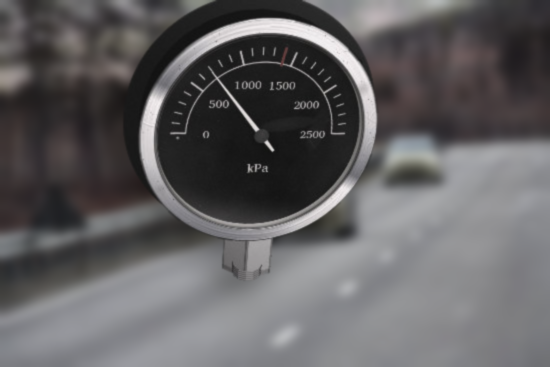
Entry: 700 kPa
